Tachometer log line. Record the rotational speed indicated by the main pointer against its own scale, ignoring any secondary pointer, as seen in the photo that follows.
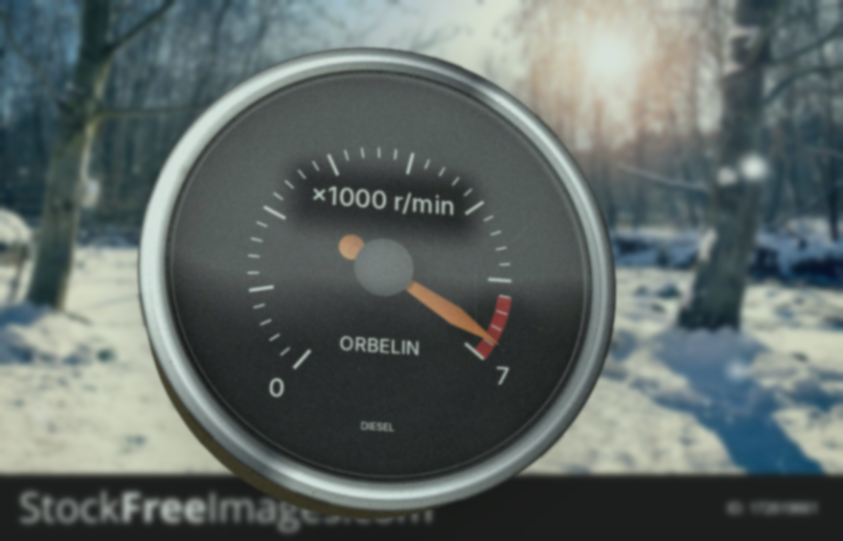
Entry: 6800 rpm
